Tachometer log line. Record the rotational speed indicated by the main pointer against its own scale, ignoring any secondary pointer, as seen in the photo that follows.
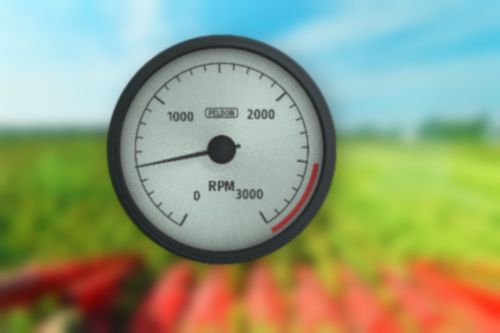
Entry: 500 rpm
